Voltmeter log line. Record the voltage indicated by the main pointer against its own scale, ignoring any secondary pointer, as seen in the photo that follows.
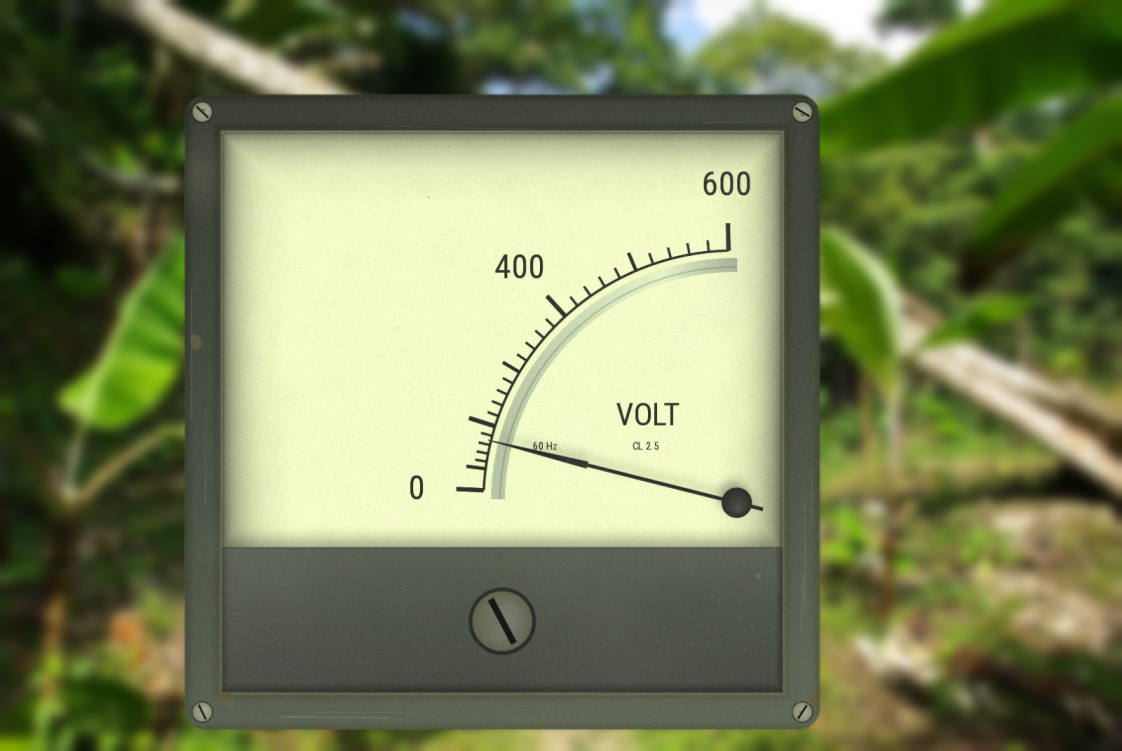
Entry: 170 V
